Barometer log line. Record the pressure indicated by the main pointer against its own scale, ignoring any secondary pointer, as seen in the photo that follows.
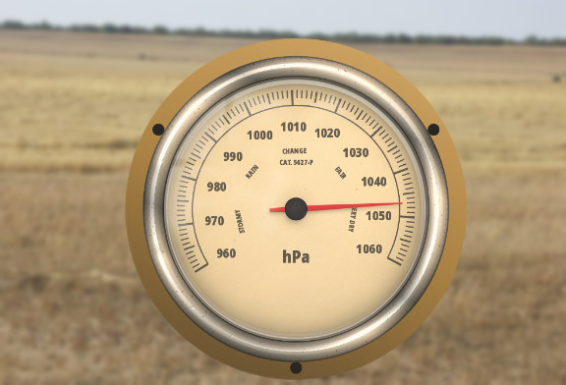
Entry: 1047 hPa
